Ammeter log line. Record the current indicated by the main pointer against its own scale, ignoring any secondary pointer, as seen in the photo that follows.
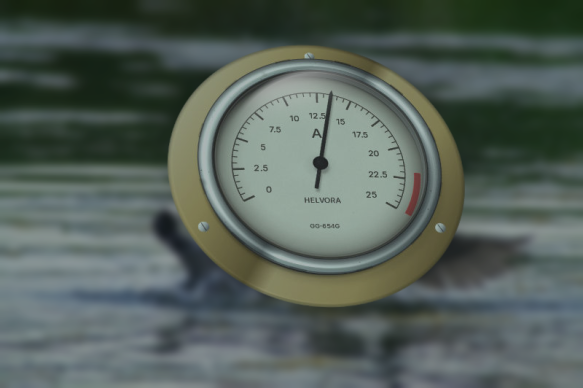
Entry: 13.5 A
